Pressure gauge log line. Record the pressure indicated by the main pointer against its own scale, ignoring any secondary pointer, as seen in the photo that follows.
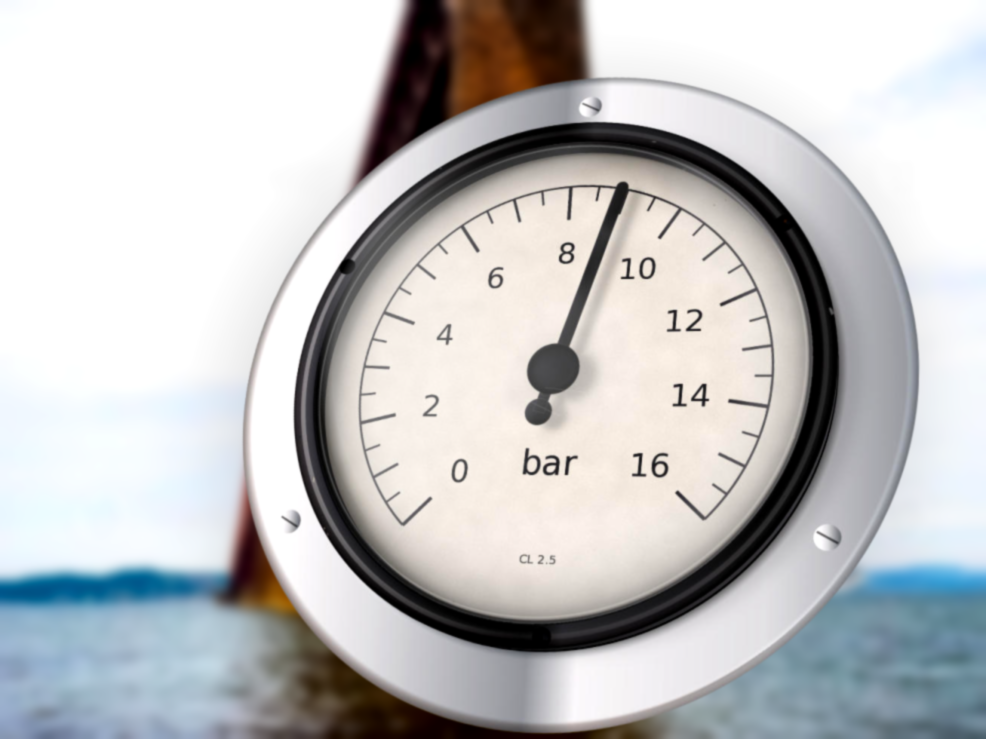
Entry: 9 bar
